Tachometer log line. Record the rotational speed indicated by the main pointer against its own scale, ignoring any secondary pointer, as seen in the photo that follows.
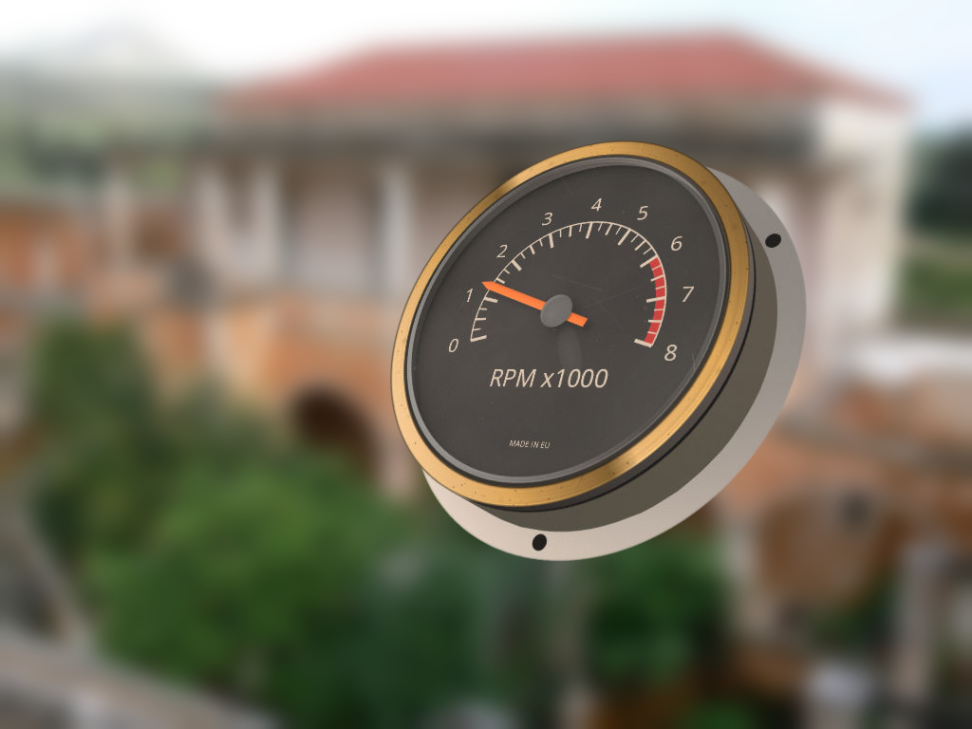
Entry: 1250 rpm
